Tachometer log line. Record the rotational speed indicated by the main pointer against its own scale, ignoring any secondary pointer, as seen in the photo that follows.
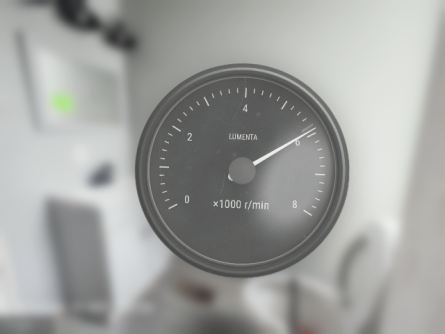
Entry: 5900 rpm
